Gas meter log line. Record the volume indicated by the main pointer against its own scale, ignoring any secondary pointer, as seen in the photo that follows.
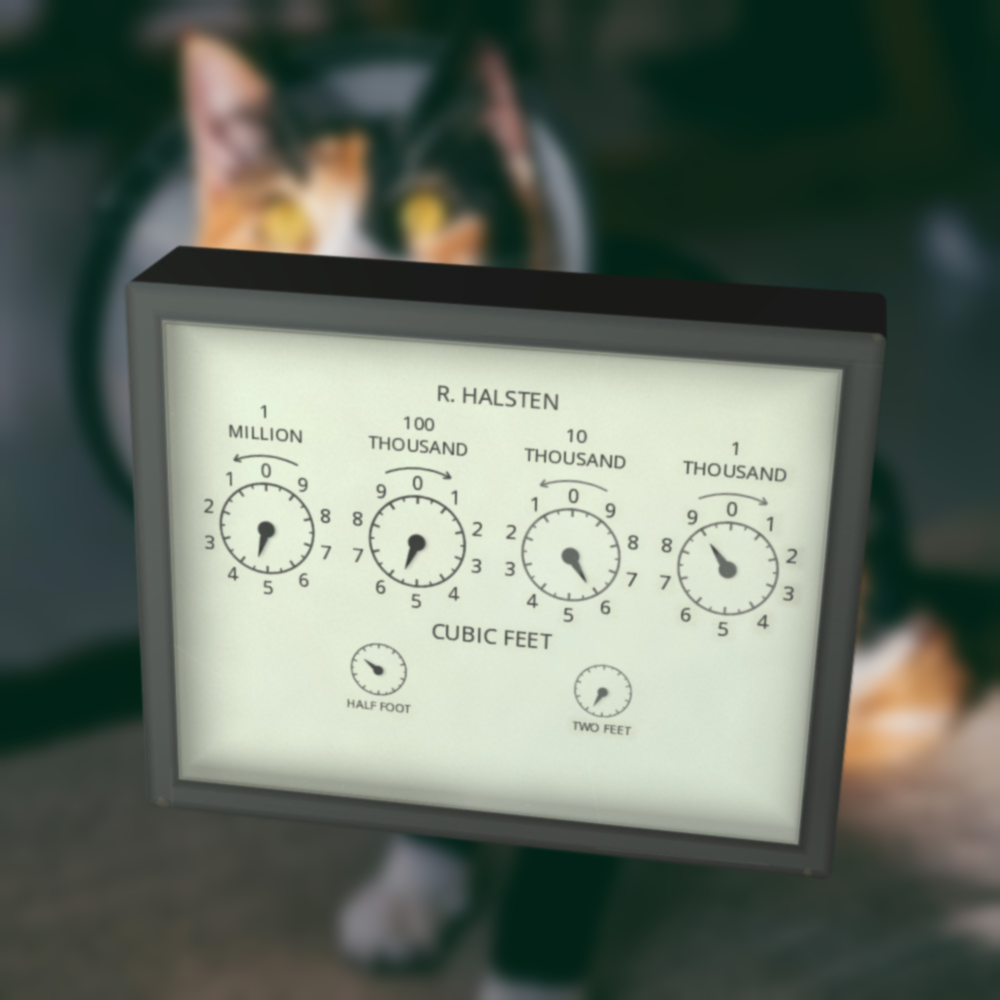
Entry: 455900 ft³
